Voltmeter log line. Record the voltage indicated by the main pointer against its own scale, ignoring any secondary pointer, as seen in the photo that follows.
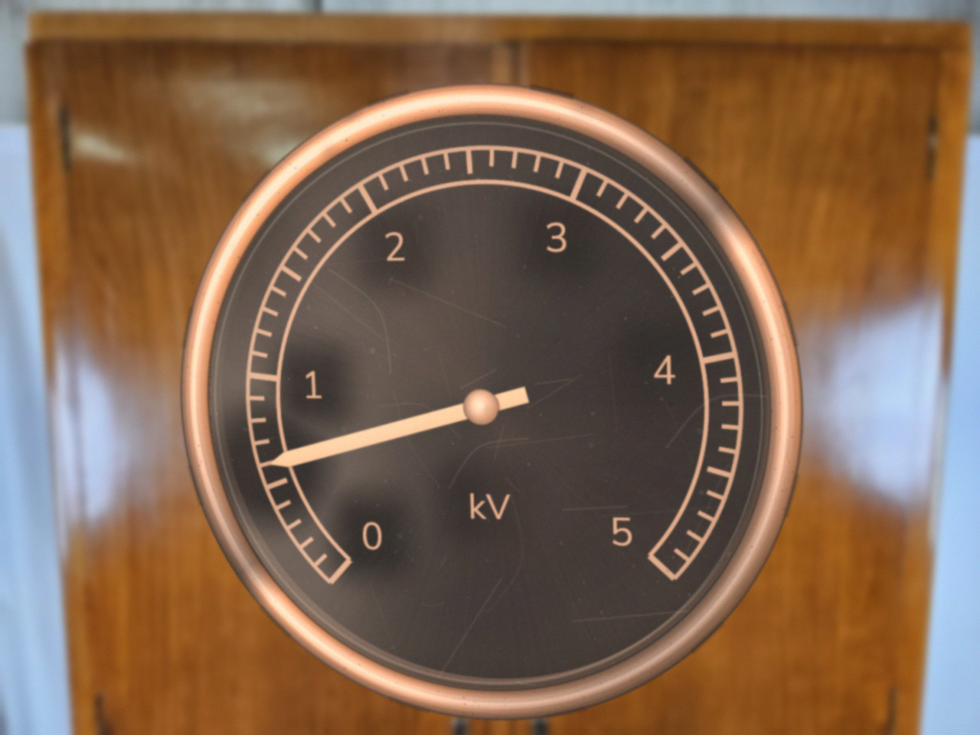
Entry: 0.6 kV
